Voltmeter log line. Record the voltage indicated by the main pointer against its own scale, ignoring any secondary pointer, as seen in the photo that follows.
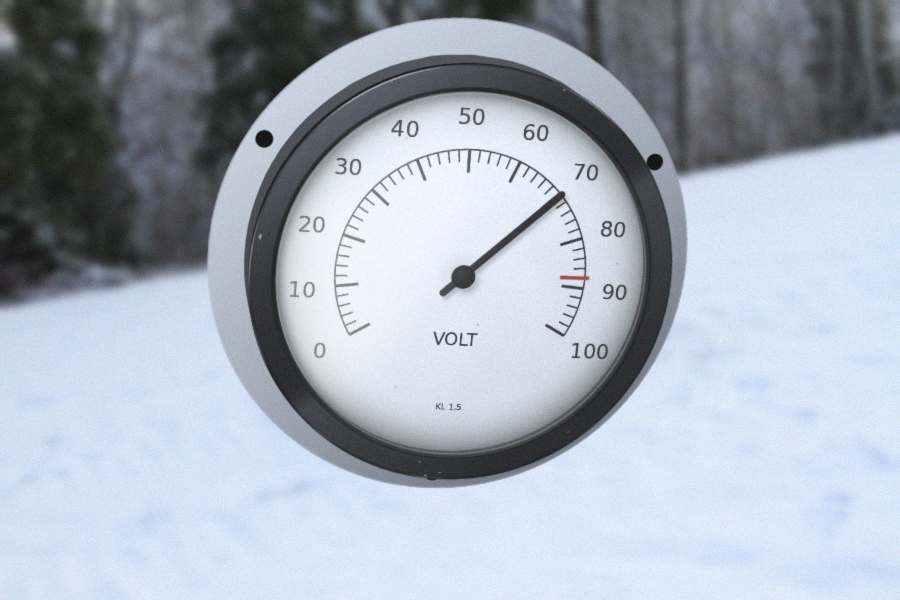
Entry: 70 V
